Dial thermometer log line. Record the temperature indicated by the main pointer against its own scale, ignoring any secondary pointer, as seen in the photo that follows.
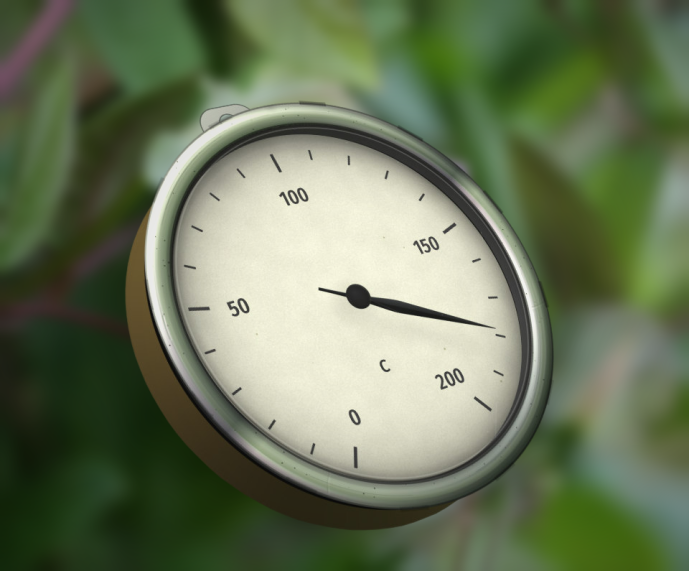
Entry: 180 °C
